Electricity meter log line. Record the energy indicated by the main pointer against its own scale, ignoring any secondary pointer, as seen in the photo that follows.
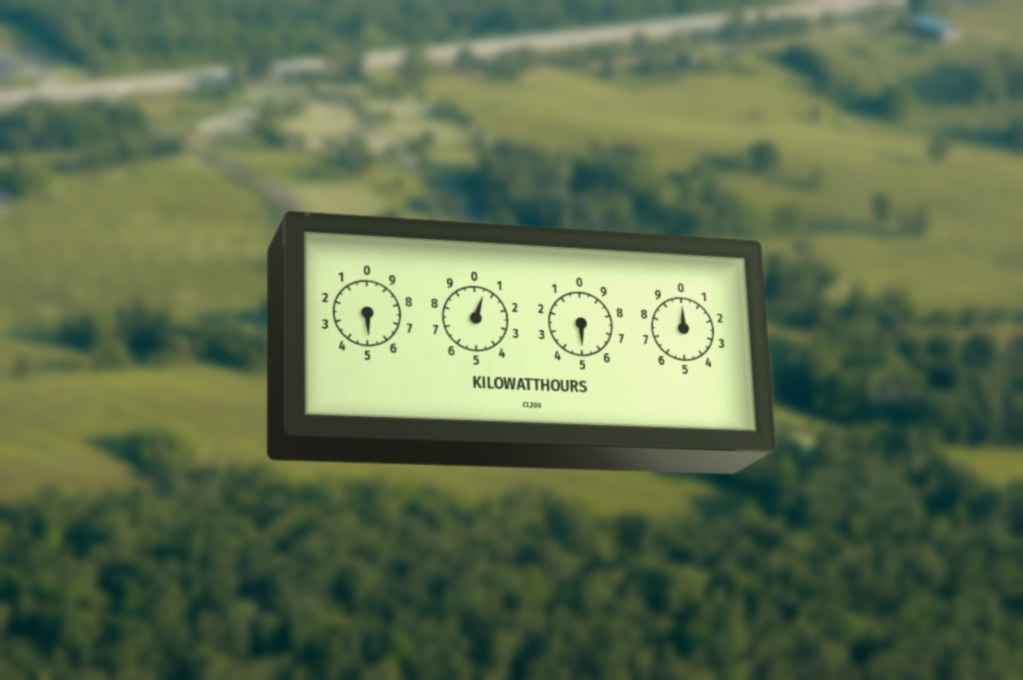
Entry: 5050 kWh
